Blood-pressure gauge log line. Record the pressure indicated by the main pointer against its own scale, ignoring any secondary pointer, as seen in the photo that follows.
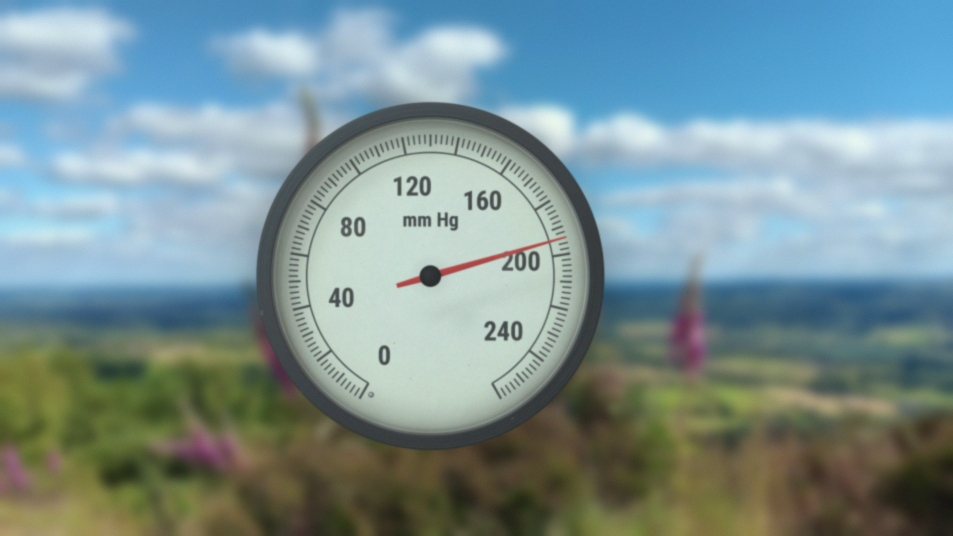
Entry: 194 mmHg
